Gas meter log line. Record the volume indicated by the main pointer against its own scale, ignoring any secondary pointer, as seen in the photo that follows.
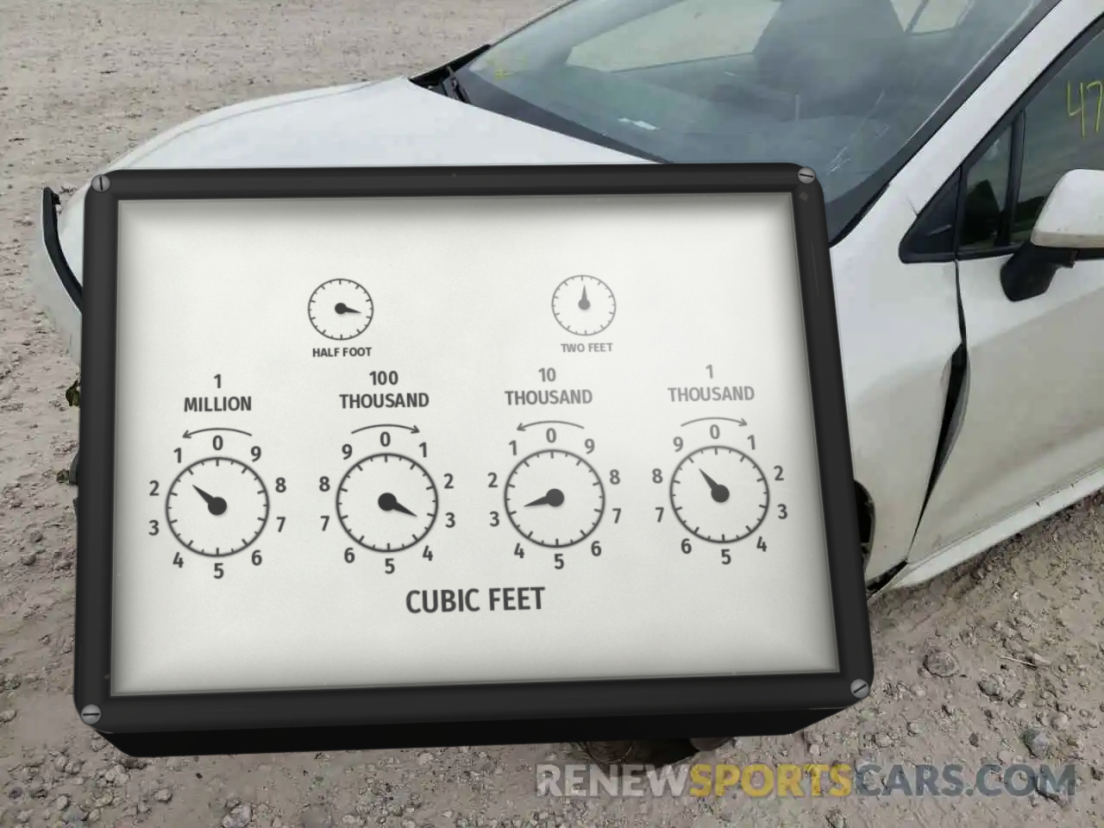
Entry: 132900 ft³
